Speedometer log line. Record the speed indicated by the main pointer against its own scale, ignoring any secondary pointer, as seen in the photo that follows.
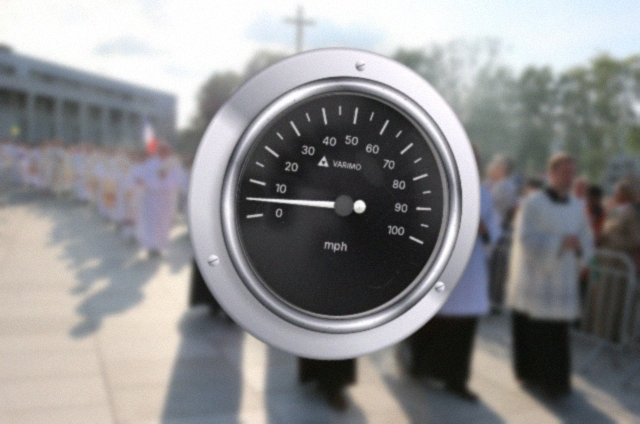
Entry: 5 mph
